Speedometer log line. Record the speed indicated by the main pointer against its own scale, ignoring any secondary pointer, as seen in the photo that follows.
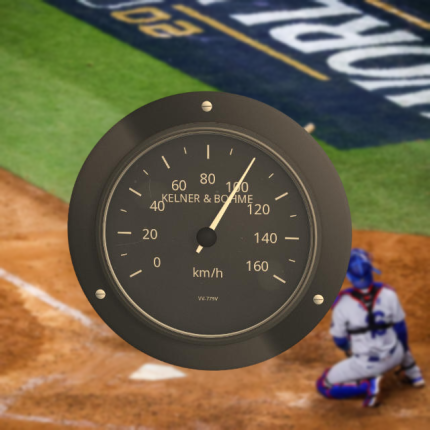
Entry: 100 km/h
